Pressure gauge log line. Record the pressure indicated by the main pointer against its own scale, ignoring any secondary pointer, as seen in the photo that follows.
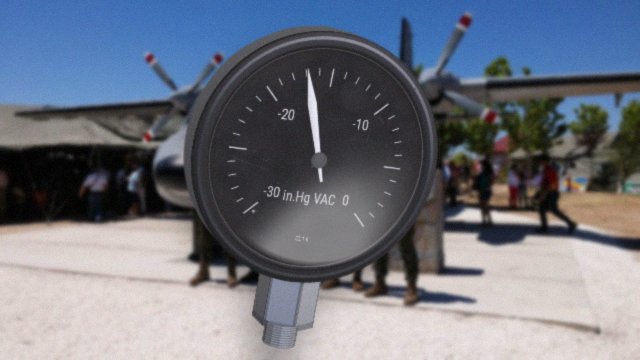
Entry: -17 inHg
